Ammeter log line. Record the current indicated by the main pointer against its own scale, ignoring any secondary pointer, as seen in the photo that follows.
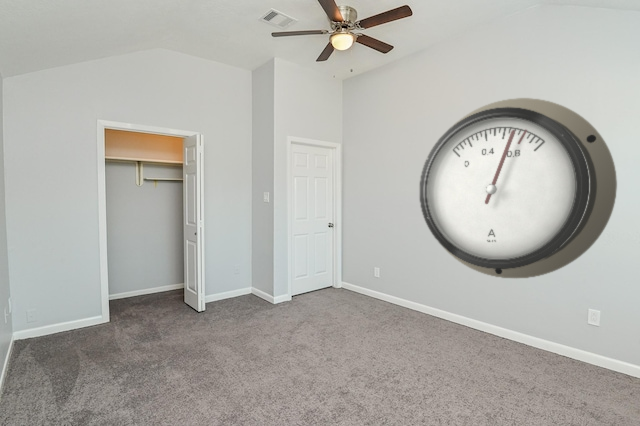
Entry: 0.7 A
